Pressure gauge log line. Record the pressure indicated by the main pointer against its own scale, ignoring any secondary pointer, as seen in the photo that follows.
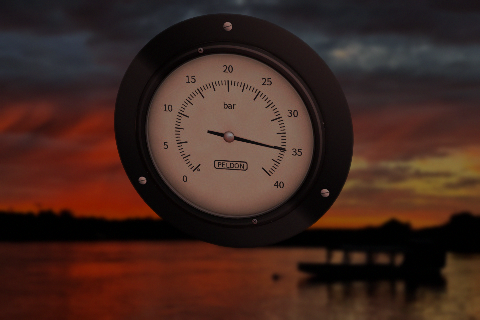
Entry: 35 bar
